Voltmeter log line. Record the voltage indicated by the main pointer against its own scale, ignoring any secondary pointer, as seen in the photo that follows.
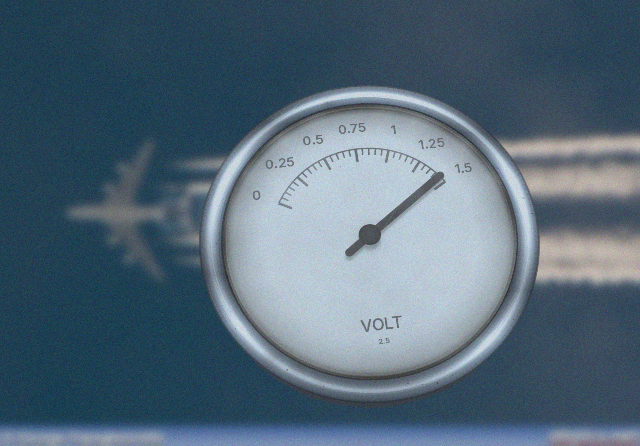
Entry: 1.45 V
